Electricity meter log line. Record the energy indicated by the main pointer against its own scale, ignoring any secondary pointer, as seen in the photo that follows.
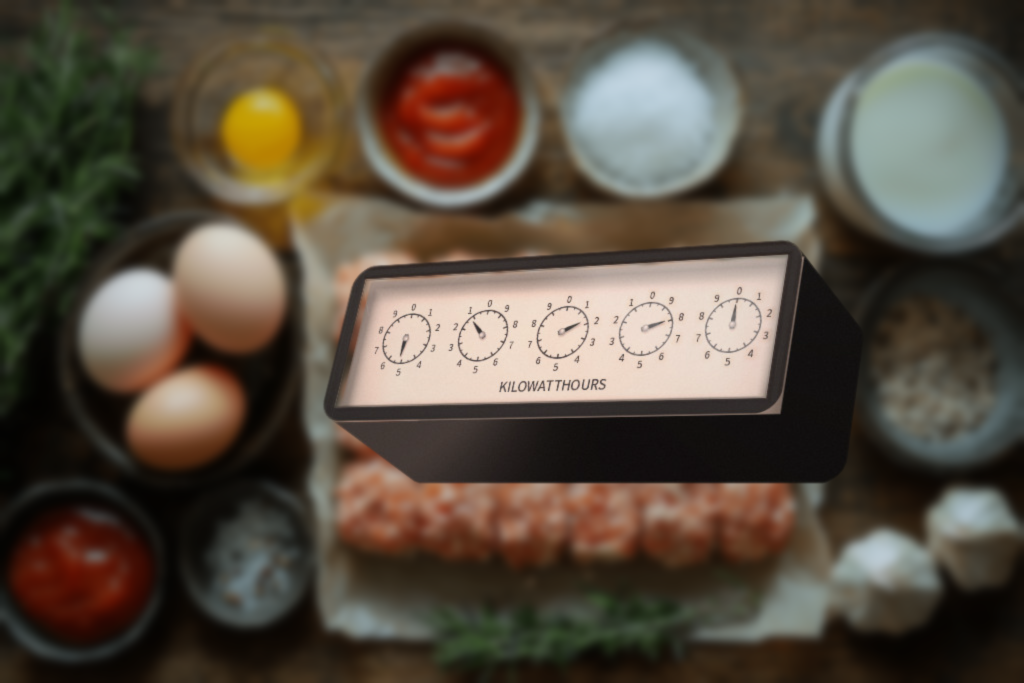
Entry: 51180 kWh
